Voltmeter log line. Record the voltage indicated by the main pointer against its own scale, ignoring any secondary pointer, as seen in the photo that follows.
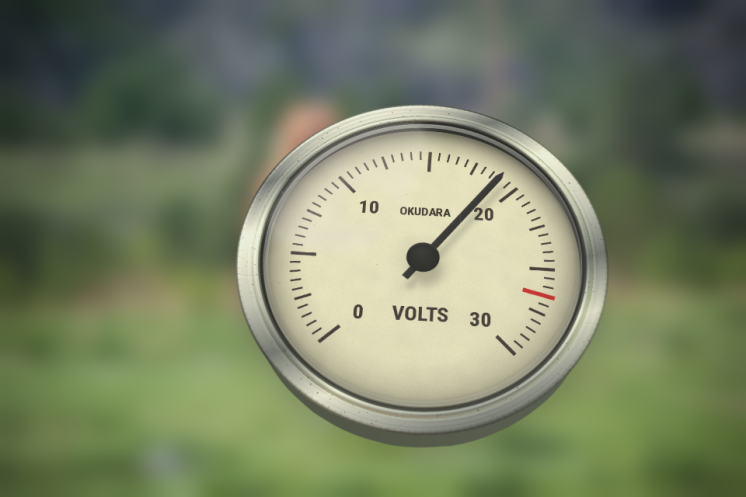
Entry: 19 V
